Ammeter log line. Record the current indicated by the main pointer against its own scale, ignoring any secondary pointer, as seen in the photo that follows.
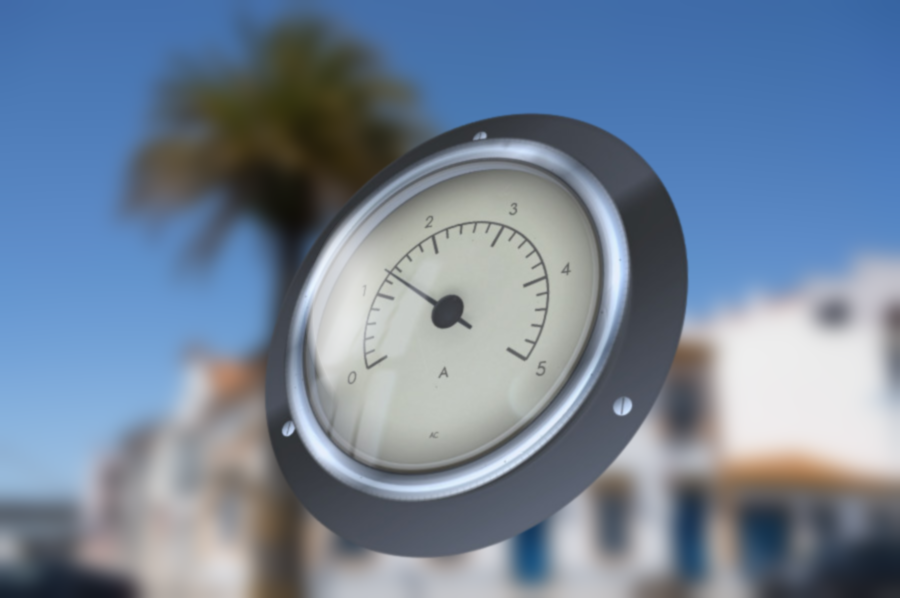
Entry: 1.3 A
